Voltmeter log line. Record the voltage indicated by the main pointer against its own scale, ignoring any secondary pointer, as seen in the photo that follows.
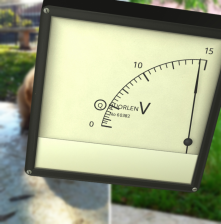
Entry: 14.5 V
